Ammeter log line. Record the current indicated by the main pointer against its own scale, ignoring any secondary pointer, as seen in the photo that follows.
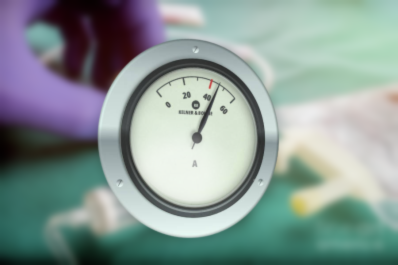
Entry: 45 A
